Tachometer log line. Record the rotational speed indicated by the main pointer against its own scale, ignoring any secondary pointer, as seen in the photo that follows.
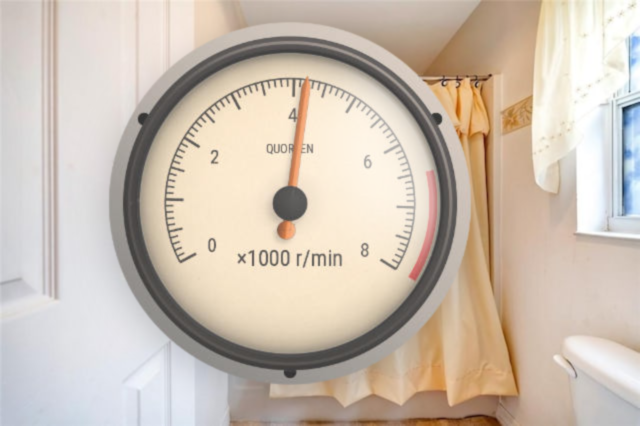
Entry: 4200 rpm
